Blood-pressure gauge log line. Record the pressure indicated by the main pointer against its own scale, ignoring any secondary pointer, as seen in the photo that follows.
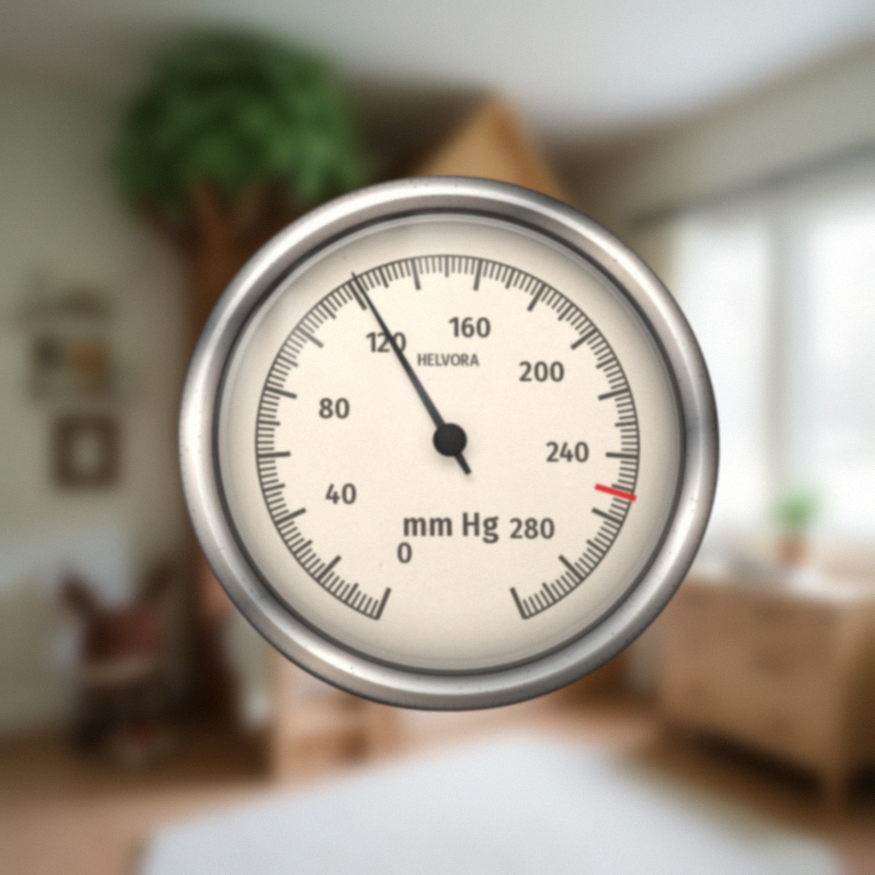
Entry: 122 mmHg
